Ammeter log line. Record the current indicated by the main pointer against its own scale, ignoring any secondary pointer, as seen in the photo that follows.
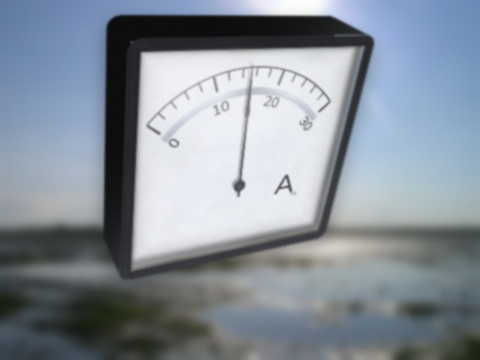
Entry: 15 A
